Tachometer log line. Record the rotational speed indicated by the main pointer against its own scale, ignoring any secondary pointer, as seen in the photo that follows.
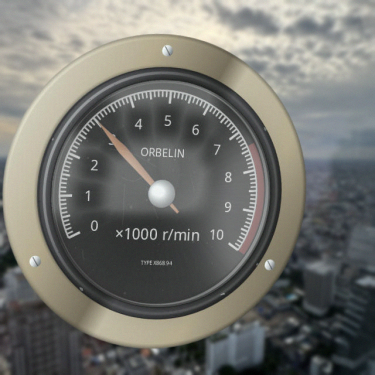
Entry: 3000 rpm
